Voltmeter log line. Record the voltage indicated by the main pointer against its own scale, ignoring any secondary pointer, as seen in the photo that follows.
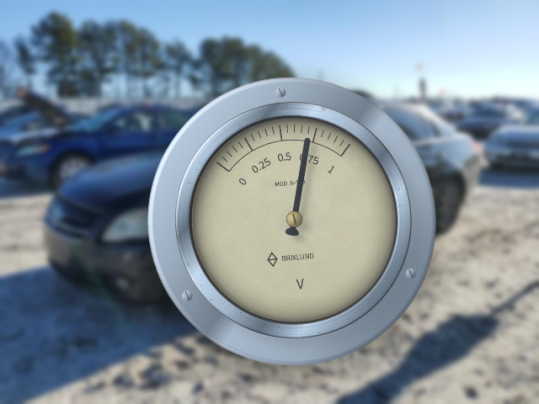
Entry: 0.7 V
